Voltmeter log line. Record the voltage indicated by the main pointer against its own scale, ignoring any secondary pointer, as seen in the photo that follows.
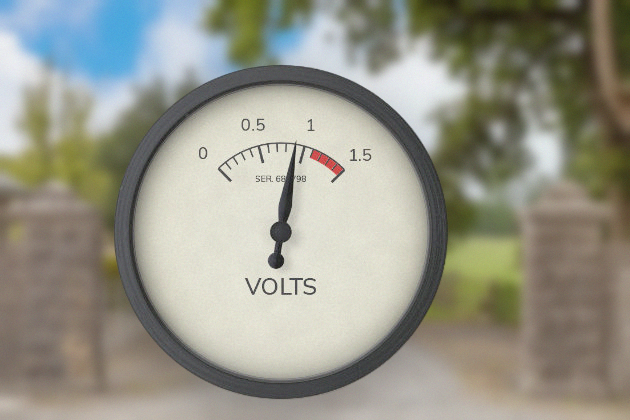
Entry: 0.9 V
